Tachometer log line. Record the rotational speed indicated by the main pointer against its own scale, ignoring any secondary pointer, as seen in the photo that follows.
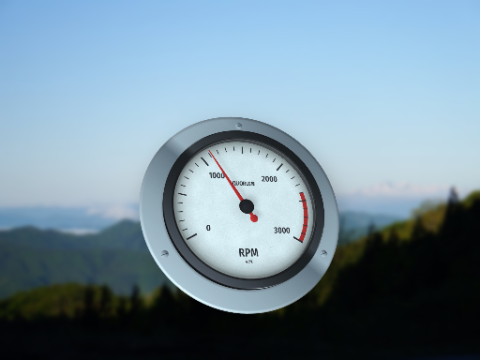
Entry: 1100 rpm
